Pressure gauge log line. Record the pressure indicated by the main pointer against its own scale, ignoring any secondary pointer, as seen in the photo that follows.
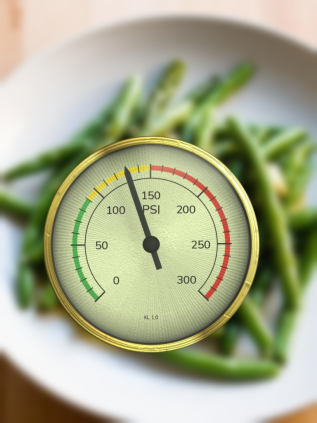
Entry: 130 psi
